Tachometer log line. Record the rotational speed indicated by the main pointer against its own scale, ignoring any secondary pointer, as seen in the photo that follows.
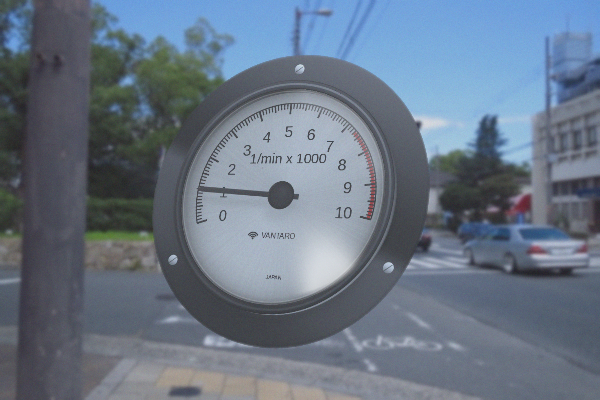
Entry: 1000 rpm
